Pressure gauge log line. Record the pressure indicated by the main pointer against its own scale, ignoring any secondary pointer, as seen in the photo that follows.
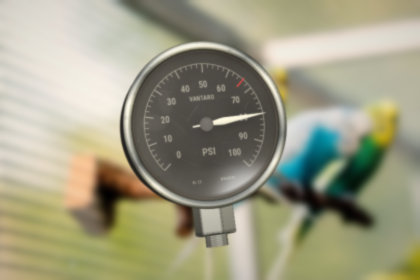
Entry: 80 psi
